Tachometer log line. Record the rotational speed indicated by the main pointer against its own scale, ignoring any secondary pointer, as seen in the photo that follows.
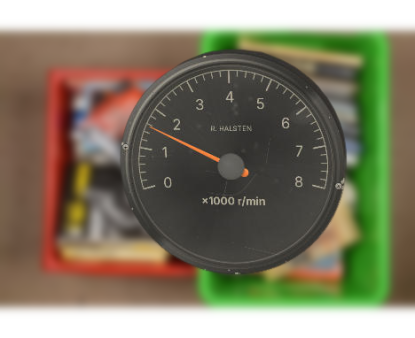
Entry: 1600 rpm
